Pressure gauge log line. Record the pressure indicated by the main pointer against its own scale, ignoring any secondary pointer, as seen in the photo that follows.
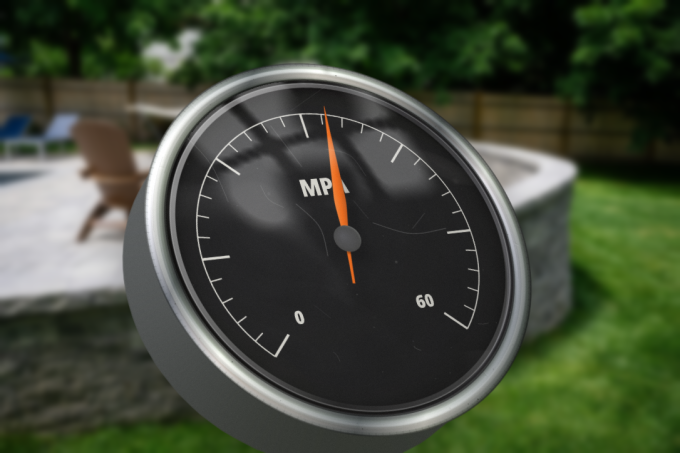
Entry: 32 MPa
